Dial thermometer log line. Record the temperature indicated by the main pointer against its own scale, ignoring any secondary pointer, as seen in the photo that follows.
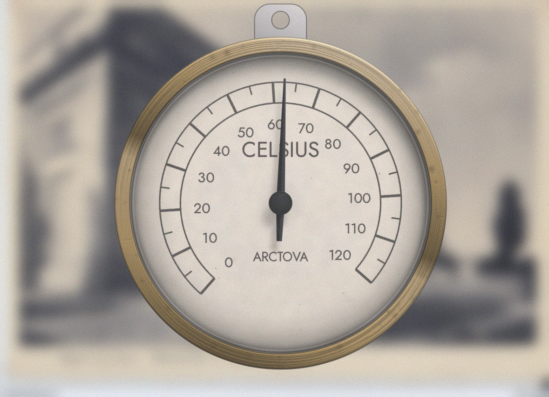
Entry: 62.5 °C
